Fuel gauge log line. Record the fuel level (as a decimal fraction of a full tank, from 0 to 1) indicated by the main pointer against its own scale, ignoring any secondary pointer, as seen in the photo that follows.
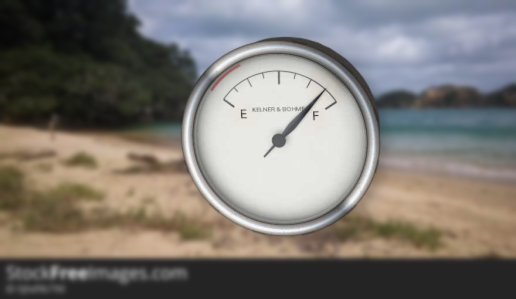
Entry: 0.875
